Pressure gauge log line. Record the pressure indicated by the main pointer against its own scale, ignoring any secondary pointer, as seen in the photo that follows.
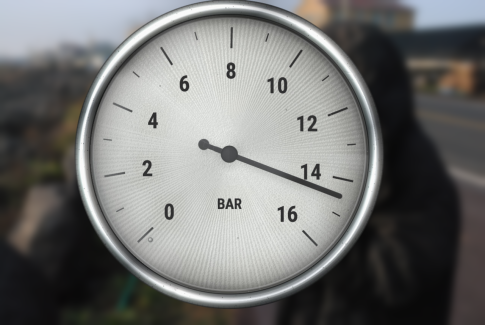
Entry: 14.5 bar
